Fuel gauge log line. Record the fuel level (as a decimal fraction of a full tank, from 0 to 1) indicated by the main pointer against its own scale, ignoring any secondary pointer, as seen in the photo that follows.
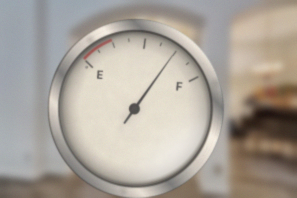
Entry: 0.75
